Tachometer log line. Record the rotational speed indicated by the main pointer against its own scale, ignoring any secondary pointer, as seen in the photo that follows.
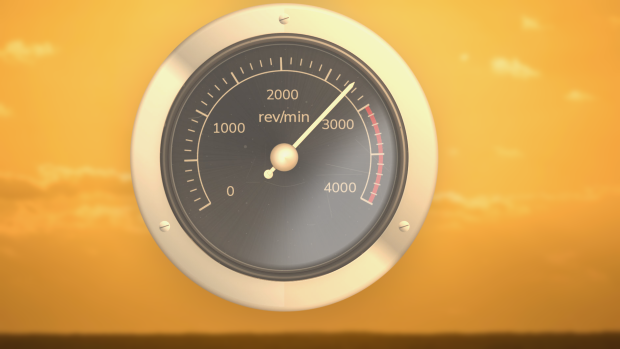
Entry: 2750 rpm
